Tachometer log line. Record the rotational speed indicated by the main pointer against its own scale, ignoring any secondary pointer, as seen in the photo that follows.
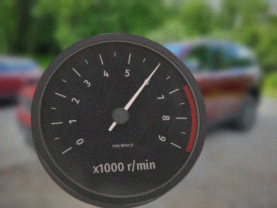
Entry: 6000 rpm
